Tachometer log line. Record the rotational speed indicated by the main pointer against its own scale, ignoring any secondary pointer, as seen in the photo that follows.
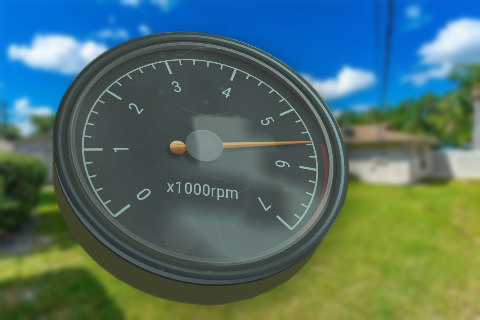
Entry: 5600 rpm
